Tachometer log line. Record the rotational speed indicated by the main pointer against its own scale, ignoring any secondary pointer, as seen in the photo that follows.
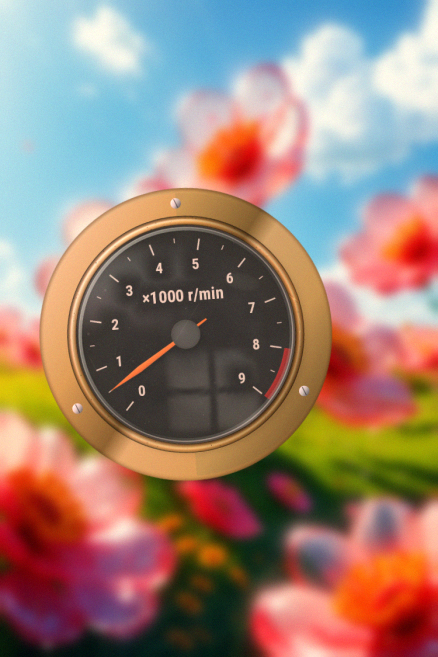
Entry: 500 rpm
